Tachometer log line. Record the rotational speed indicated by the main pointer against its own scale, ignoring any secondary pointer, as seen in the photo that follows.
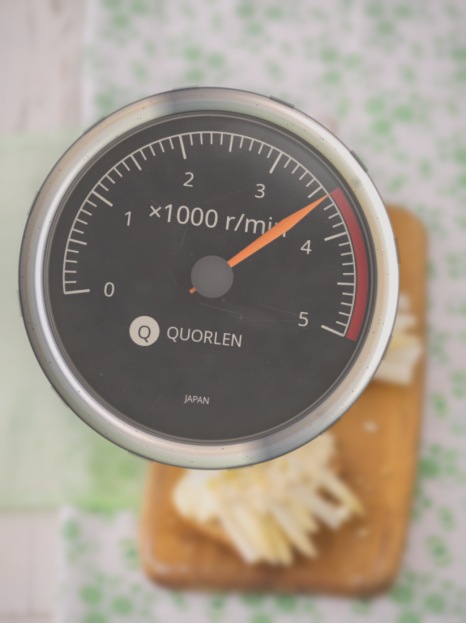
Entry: 3600 rpm
